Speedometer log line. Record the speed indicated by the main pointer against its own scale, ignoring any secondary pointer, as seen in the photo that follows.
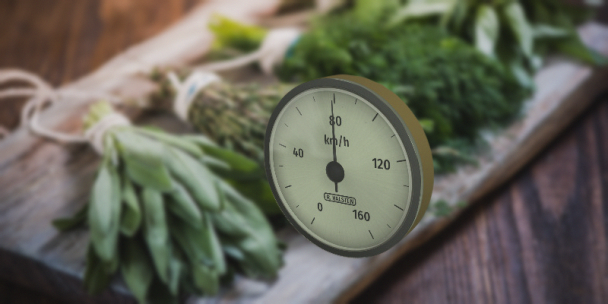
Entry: 80 km/h
